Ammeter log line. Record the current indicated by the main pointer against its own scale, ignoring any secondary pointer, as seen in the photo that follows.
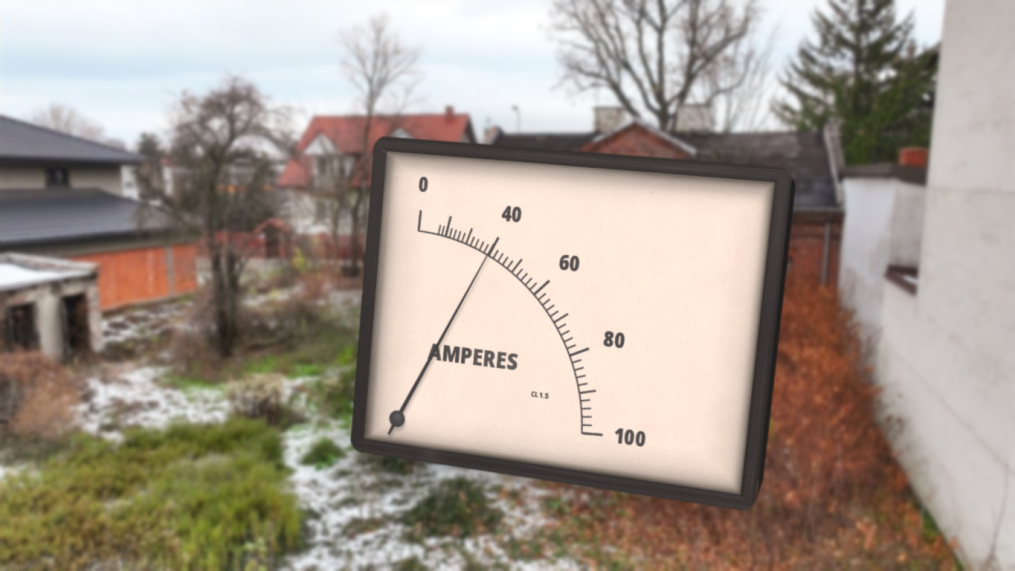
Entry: 40 A
